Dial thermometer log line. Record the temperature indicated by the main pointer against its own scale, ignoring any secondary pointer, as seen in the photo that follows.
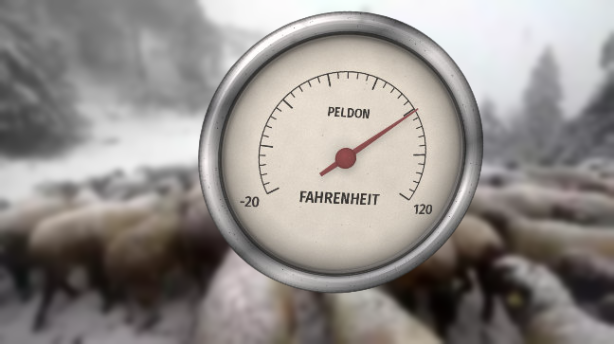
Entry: 80 °F
